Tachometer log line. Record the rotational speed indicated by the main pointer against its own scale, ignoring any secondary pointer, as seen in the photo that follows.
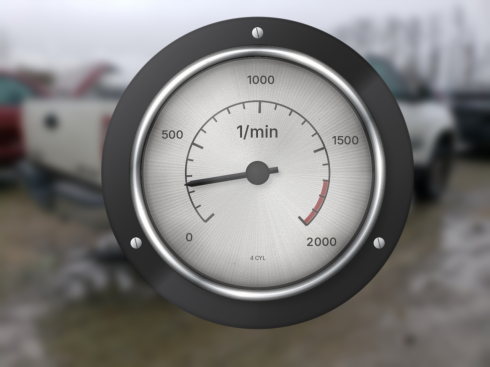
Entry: 250 rpm
